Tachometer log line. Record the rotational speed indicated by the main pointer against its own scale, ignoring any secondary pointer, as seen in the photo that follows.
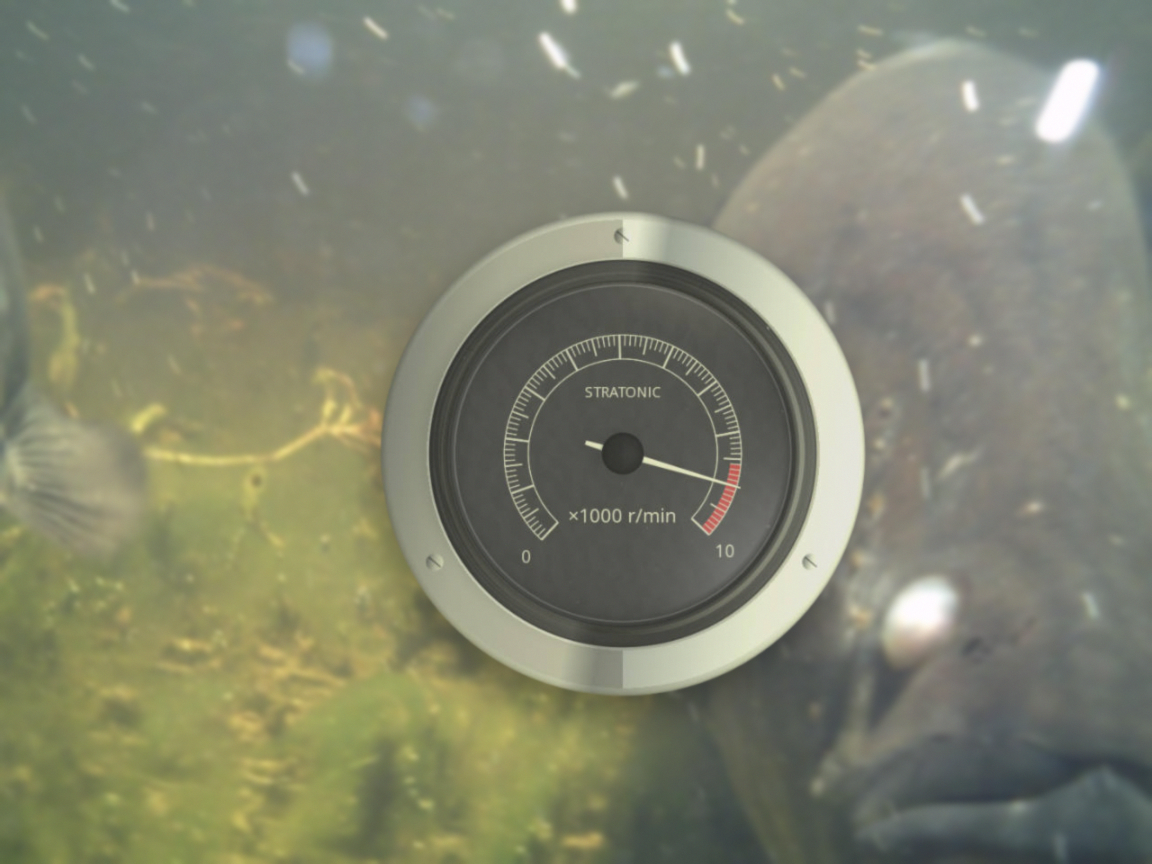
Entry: 9000 rpm
